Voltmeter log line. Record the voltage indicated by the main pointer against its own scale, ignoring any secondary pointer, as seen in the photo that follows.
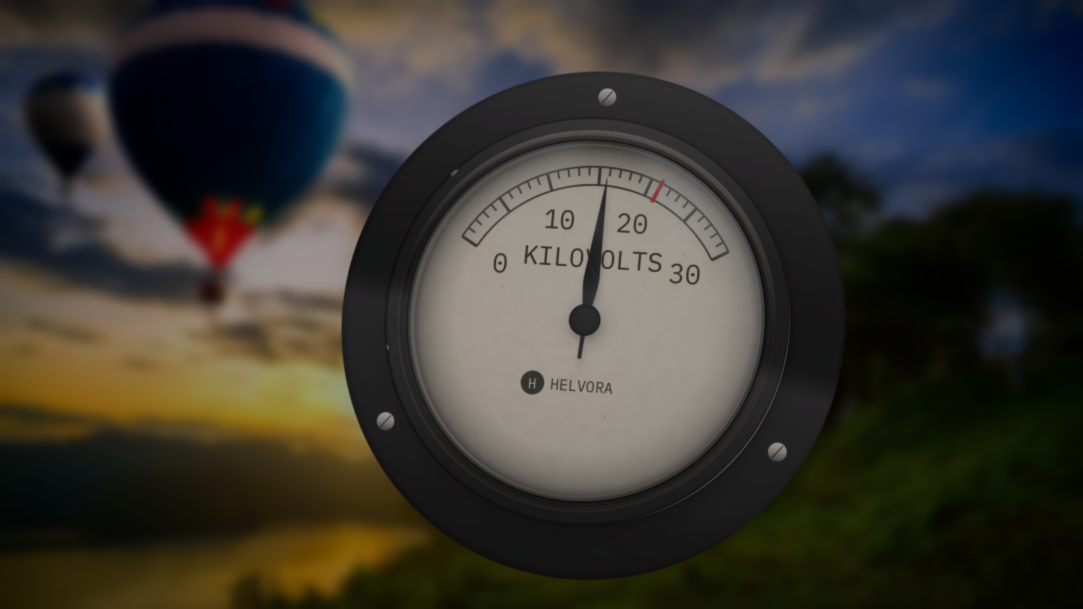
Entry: 16 kV
